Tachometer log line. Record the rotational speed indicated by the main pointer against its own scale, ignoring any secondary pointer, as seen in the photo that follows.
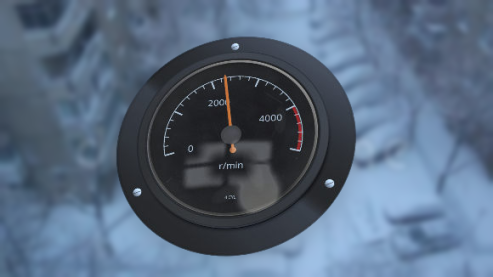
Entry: 2300 rpm
